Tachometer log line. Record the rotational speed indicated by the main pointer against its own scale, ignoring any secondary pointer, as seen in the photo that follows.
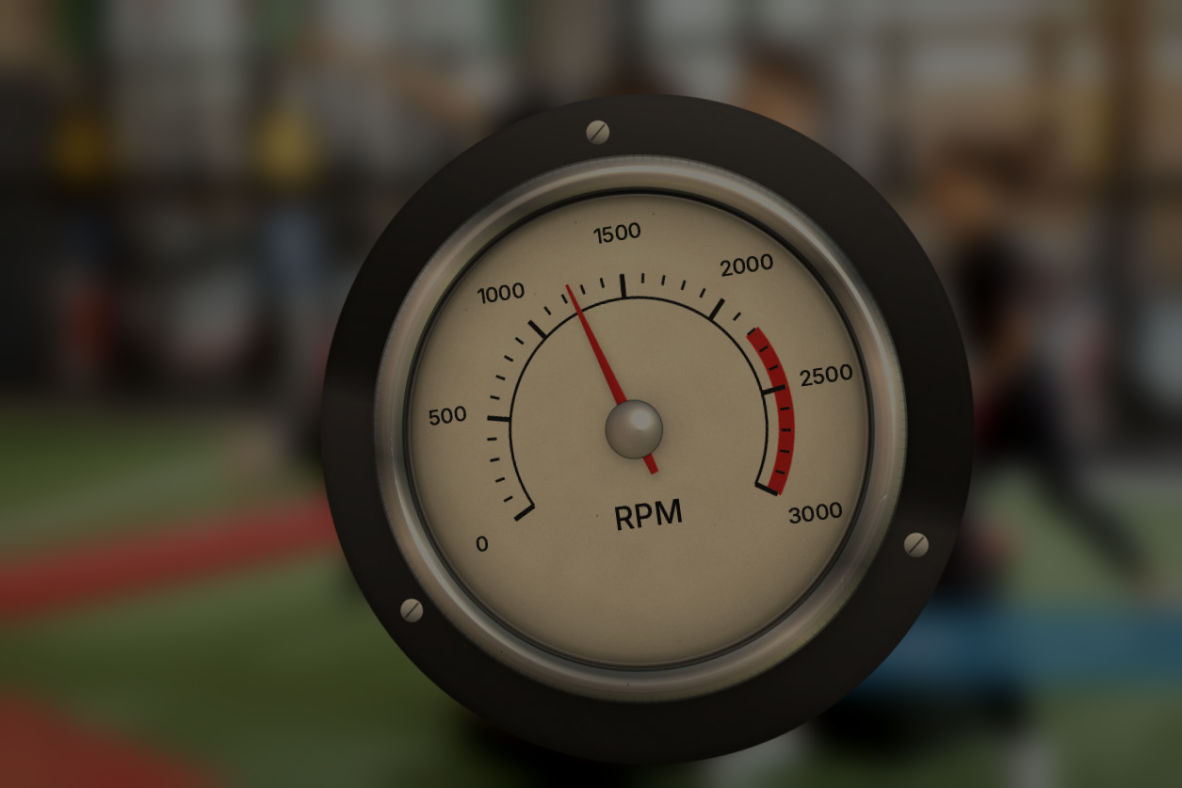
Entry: 1250 rpm
